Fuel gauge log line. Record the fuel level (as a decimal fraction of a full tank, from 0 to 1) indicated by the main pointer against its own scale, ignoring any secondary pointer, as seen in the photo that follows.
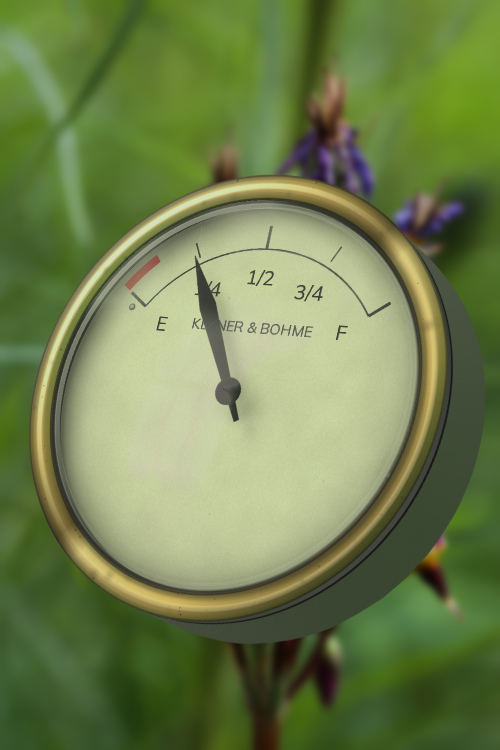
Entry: 0.25
